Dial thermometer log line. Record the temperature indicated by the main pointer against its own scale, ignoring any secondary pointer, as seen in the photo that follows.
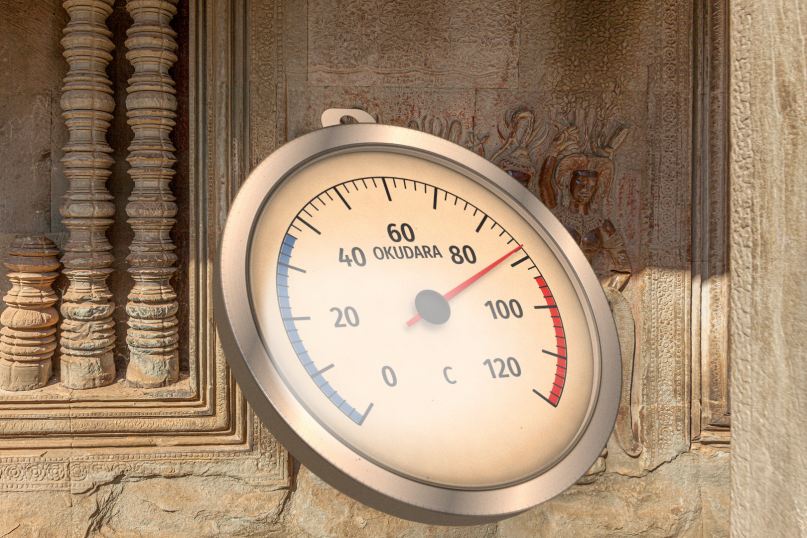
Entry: 88 °C
